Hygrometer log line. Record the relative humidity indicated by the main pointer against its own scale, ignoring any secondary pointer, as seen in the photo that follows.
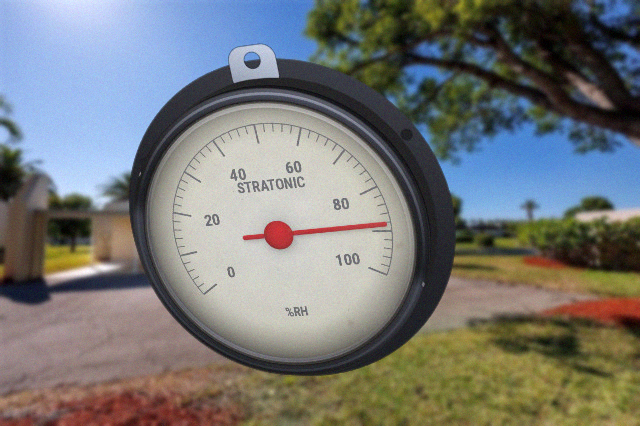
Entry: 88 %
